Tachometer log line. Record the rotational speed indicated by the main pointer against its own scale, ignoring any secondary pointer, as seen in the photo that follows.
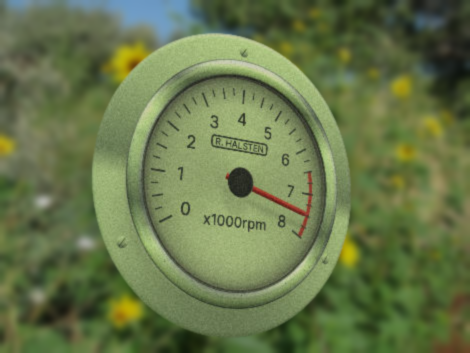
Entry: 7500 rpm
